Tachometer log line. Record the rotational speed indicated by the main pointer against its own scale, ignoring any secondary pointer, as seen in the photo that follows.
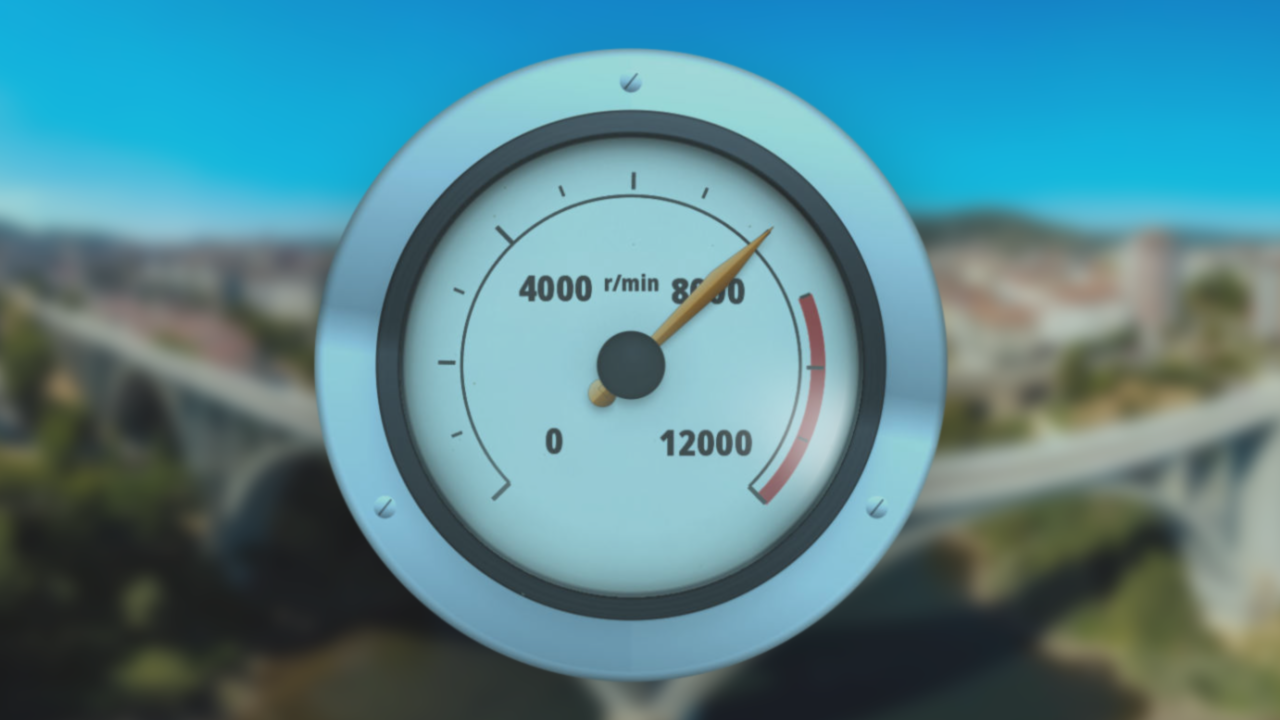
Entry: 8000 rpm
